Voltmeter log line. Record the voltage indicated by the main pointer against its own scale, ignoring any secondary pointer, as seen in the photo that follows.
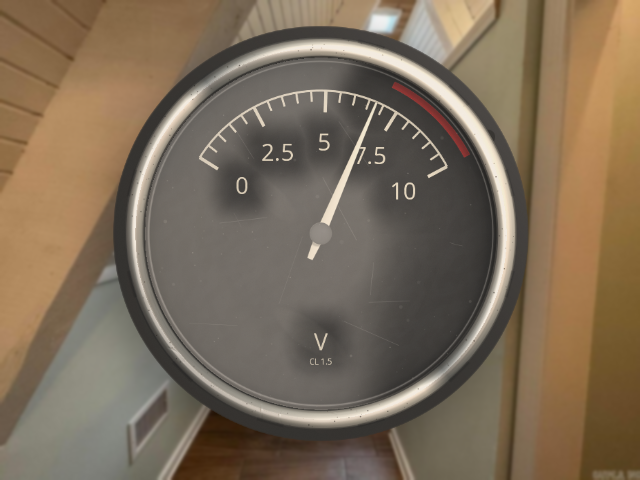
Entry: 6.75 V
